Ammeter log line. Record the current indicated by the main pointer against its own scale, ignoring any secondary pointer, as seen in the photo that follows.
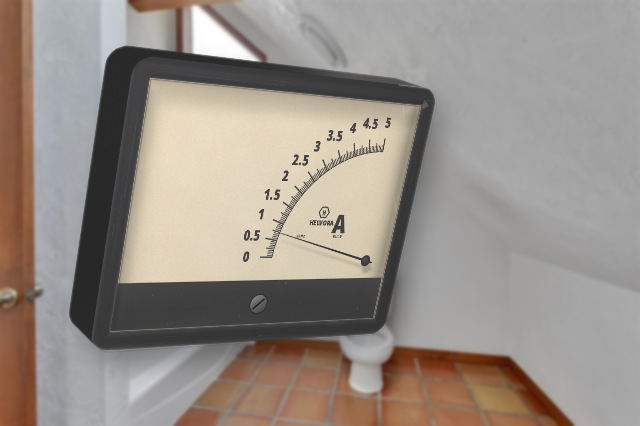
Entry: 0.75 A
